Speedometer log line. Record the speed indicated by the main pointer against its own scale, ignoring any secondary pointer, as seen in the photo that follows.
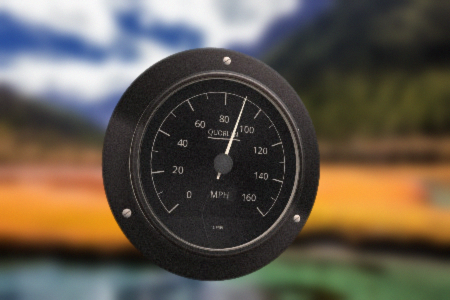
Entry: 90 mph
